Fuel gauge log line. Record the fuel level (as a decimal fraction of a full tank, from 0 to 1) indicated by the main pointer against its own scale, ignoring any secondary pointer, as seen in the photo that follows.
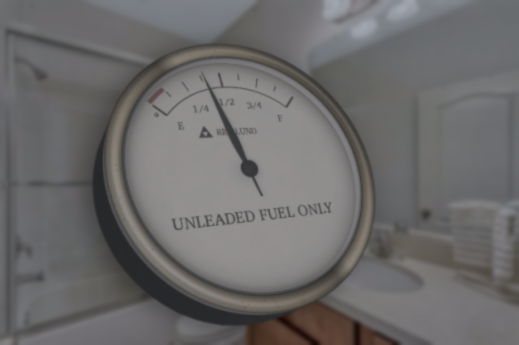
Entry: 0.375
